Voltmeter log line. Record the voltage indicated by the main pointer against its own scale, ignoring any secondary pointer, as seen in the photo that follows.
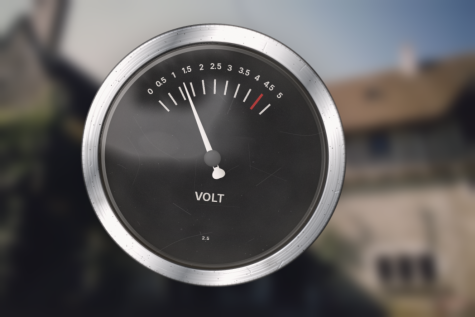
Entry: 1.25 V
